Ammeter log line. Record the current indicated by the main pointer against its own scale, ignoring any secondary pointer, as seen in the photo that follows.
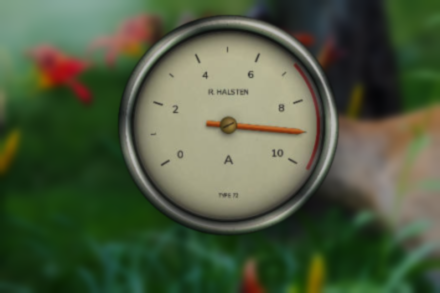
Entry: 9 A
